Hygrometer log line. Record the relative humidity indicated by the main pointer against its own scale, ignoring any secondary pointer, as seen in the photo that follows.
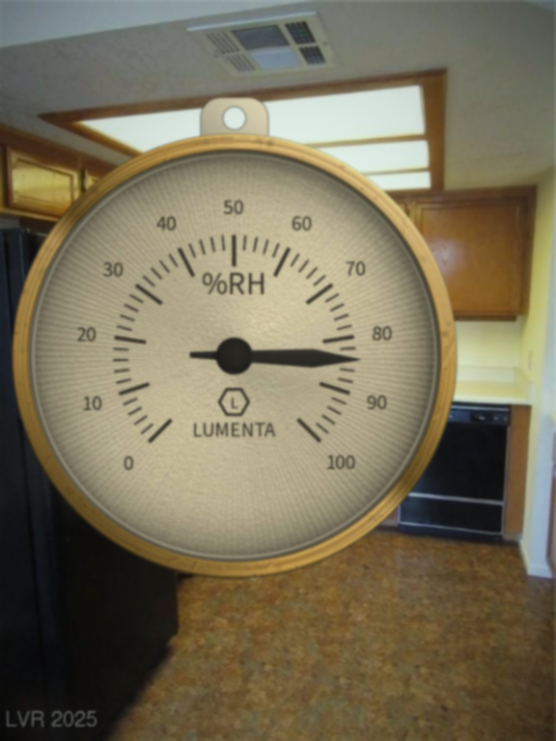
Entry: 84 %
